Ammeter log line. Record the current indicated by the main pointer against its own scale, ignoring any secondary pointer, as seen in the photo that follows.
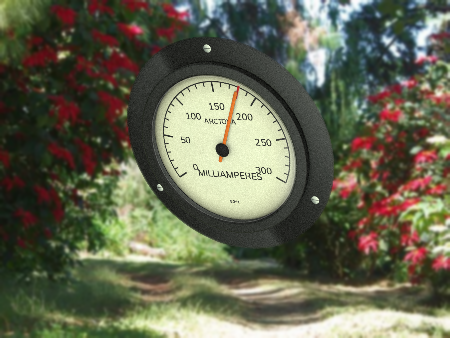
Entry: 180 mA
